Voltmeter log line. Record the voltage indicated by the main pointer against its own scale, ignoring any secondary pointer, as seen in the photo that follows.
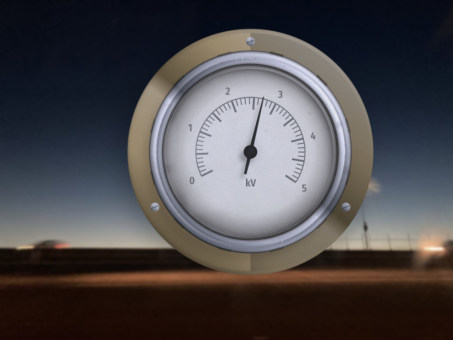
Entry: 2.7 kV
